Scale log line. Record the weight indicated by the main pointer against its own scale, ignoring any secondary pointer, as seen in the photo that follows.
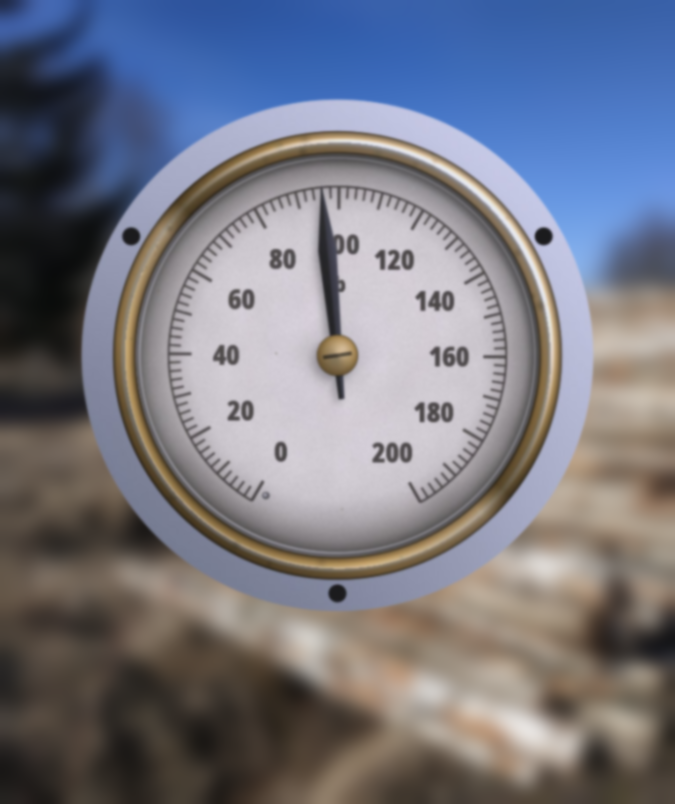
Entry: 96 lb
